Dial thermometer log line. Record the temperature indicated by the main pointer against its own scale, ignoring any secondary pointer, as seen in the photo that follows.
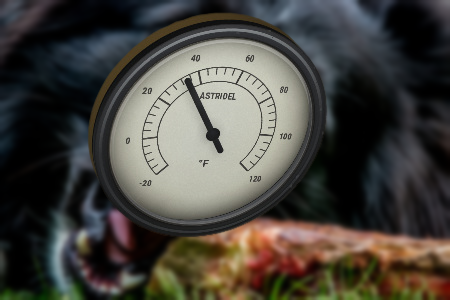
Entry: 34 °F
